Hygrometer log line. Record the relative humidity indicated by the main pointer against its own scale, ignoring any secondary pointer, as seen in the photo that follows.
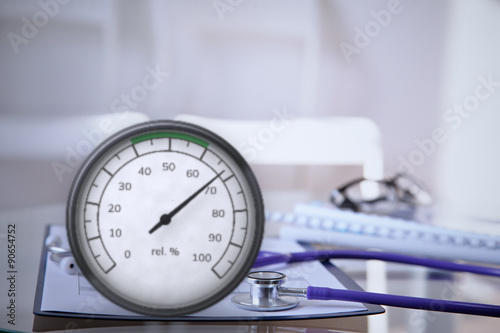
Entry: 67.5 %
